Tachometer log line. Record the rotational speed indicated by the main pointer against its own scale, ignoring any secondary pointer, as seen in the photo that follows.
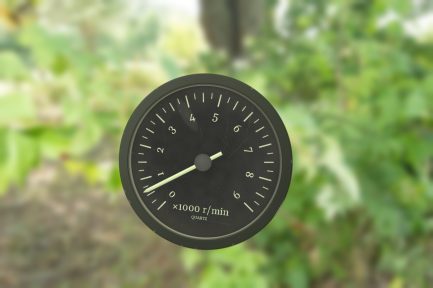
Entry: 625 rpm
